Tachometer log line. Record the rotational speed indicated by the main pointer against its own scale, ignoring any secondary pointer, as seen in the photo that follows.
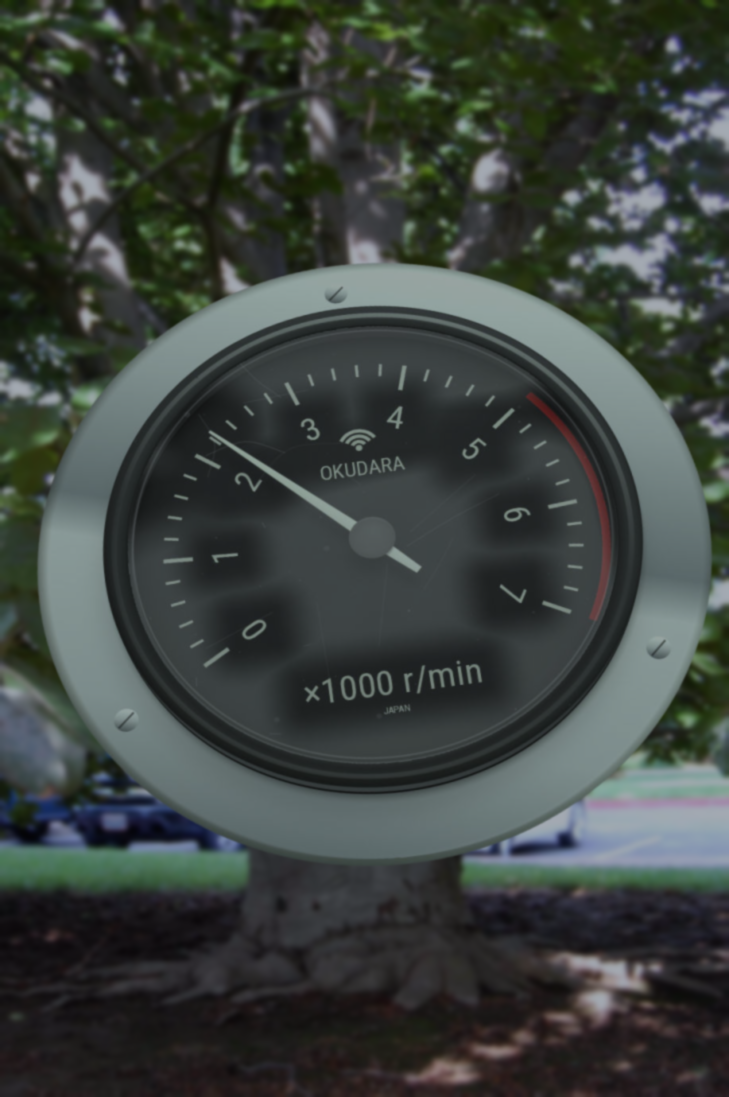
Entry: 2200 rpm
